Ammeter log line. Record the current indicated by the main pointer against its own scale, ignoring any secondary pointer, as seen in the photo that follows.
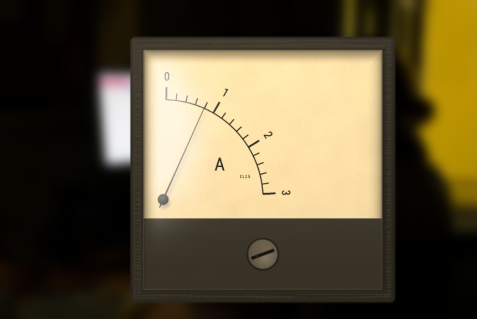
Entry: 0.8 A
